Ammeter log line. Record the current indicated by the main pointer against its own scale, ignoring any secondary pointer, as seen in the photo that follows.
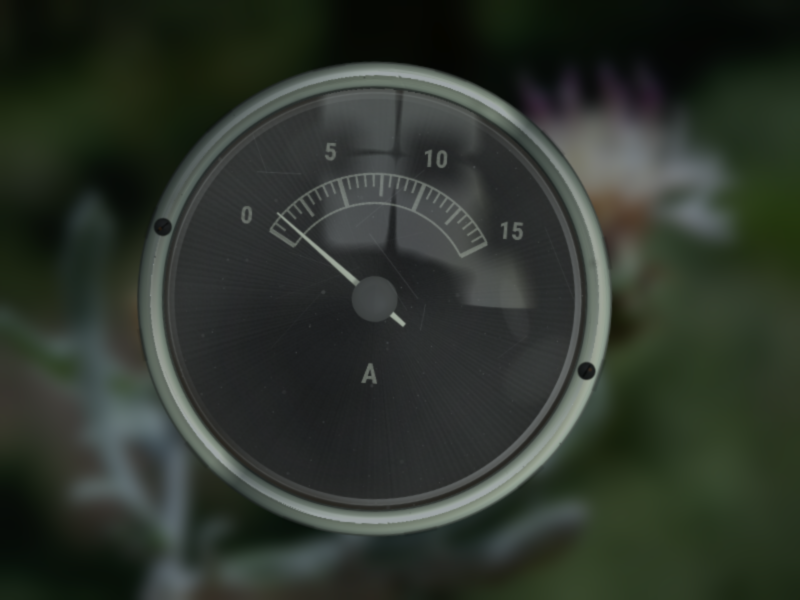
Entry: 1 A
